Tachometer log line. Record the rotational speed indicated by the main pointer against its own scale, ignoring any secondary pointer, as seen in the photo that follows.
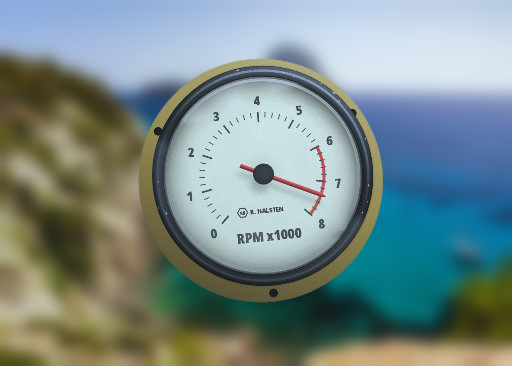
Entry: 7400 rpm
